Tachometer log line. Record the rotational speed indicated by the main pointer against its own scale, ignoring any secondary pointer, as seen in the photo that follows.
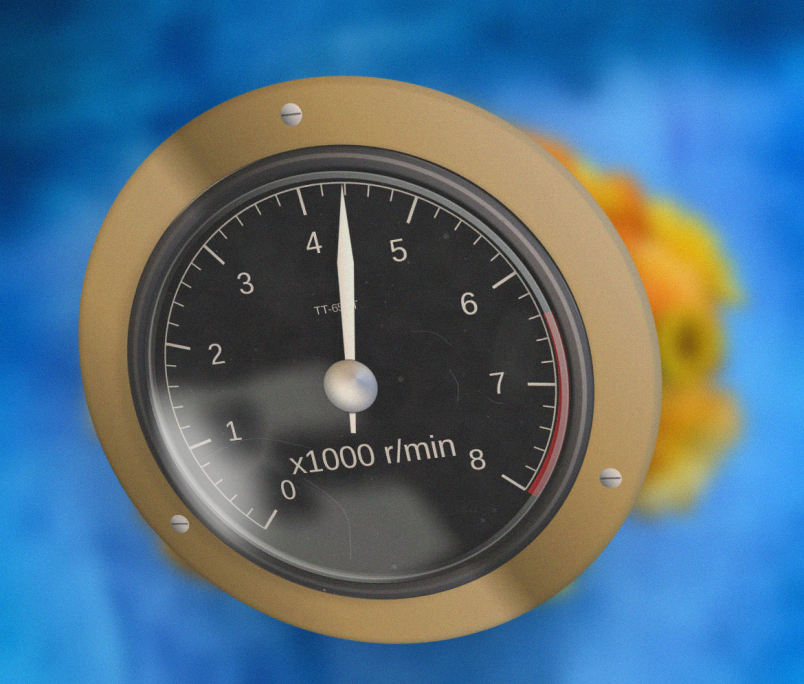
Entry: 4400 rpm
